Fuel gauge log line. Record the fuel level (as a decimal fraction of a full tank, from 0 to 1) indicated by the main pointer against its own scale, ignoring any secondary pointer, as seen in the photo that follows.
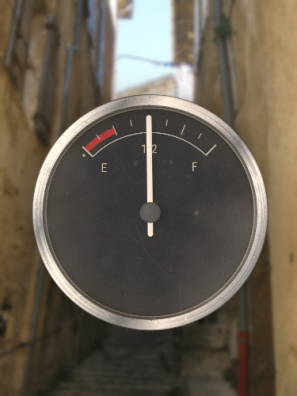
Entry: 0.5
